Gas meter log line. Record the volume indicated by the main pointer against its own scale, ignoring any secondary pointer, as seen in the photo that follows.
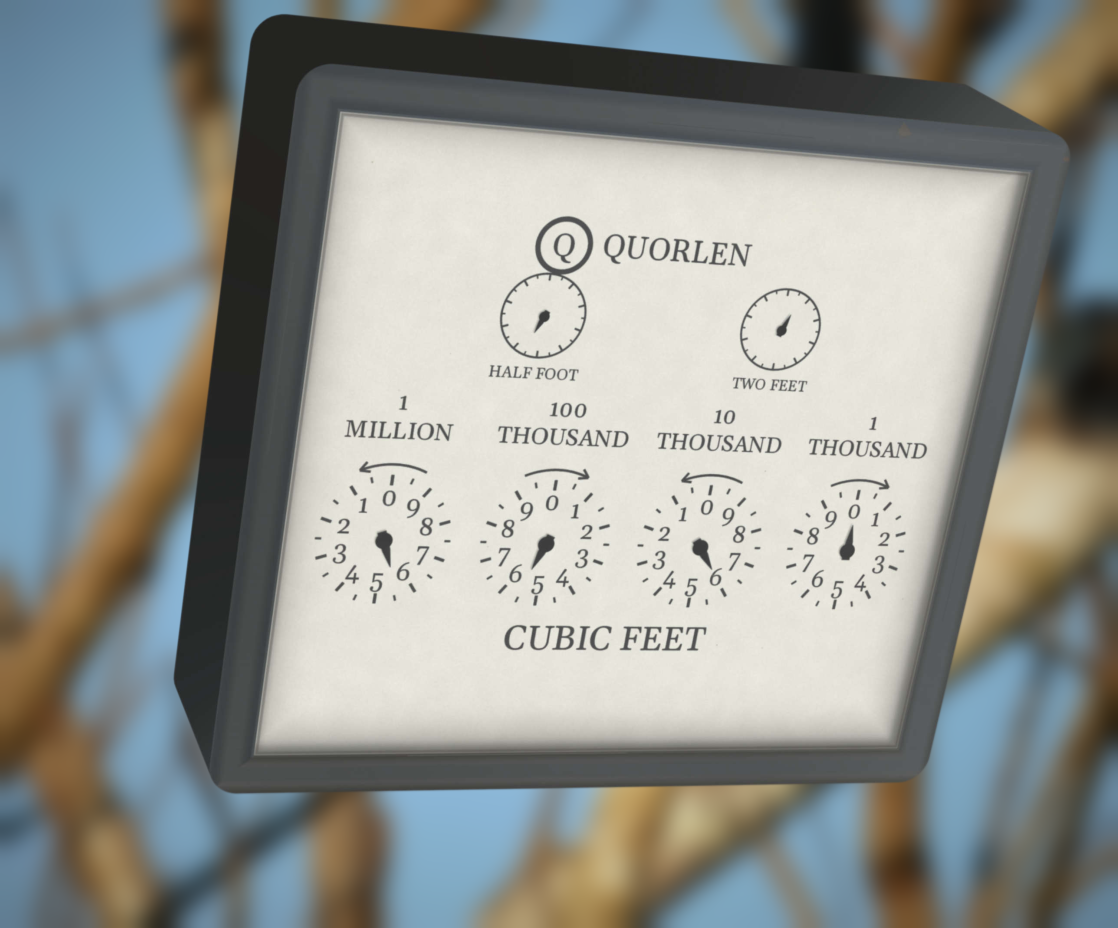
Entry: 556000 ft³
